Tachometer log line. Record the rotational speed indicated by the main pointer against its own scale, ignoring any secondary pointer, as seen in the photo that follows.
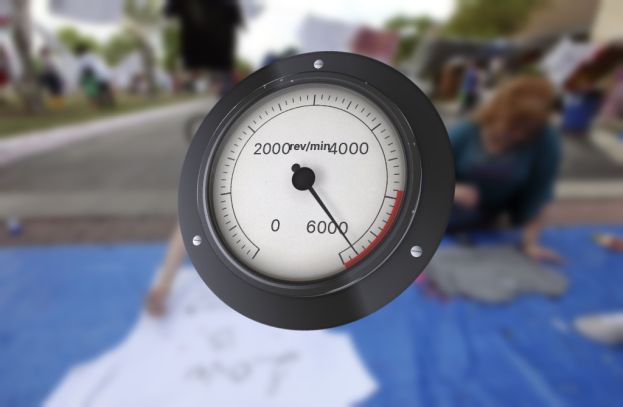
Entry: 5800 rpm
